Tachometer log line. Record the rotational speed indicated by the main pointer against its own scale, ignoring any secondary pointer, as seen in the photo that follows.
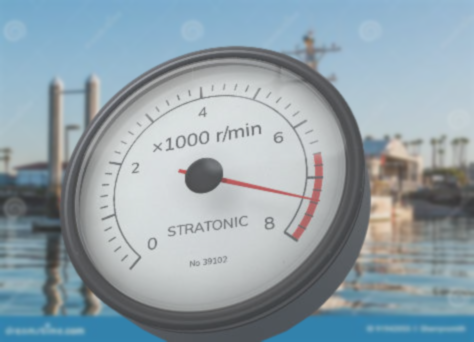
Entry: 7400 rpm
